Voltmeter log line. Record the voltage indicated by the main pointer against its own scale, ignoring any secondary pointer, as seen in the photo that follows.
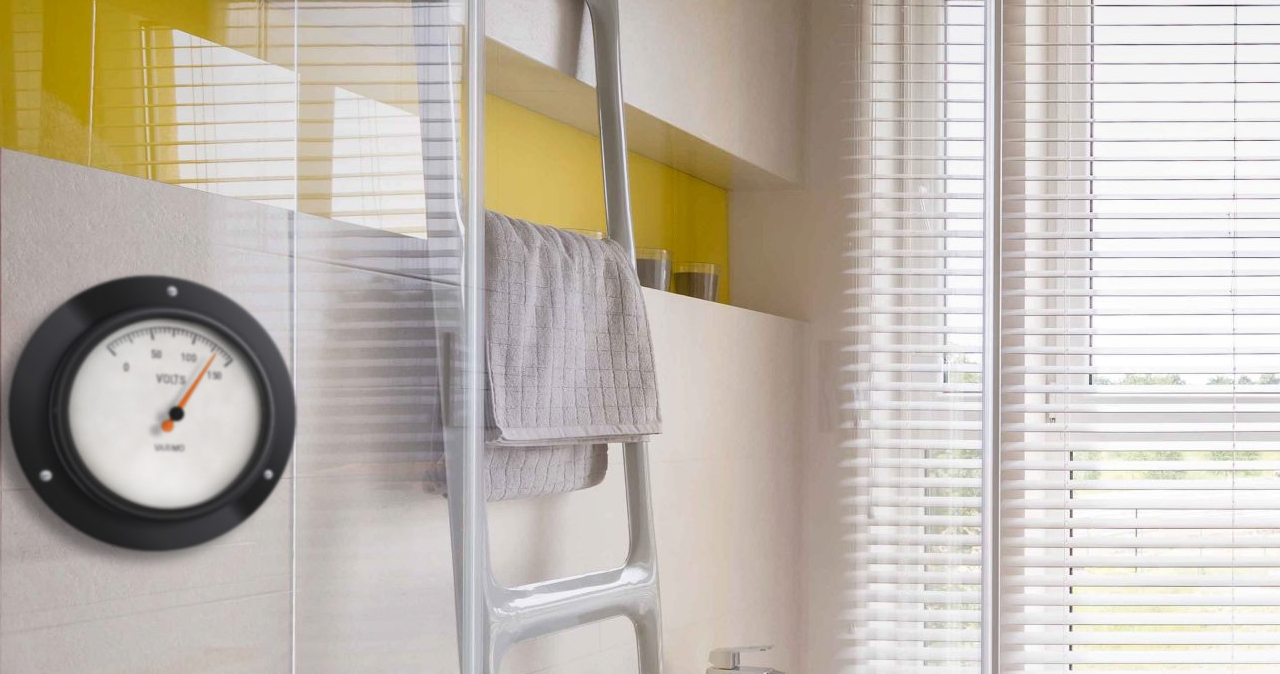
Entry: 125 V
